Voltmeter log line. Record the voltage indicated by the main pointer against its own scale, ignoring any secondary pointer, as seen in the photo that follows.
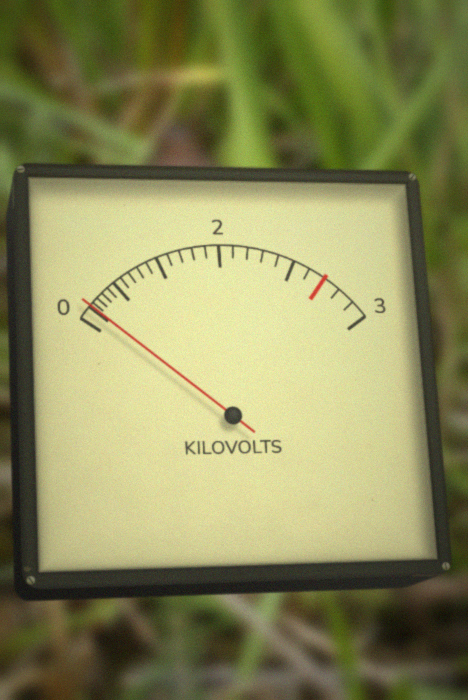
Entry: 0.5 kV
